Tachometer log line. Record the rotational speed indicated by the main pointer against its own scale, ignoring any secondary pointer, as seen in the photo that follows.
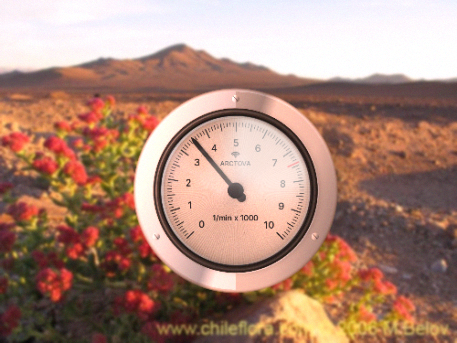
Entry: 3500 rpm
